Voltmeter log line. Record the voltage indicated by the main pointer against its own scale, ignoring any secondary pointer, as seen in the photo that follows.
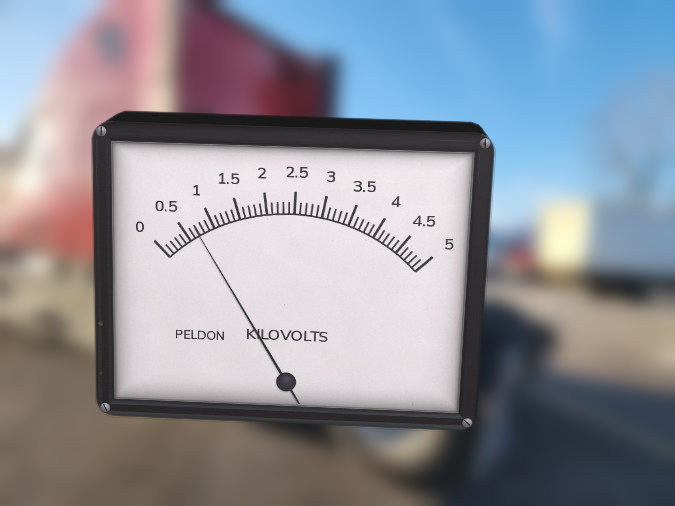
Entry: 0.7 kV
